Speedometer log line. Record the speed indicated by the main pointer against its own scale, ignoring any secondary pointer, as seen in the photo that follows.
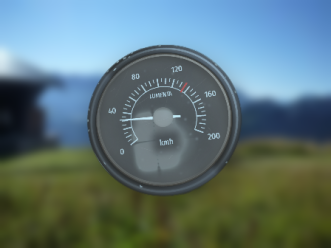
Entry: 30 km/h
